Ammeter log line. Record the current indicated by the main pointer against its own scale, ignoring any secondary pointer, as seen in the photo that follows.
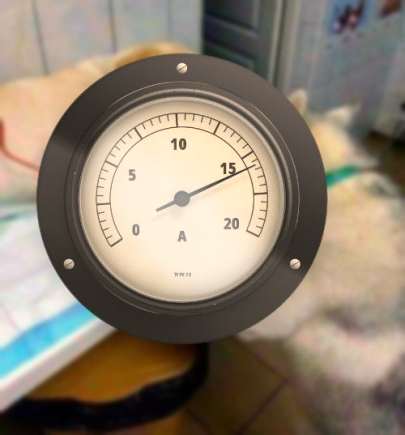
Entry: 15.75 A
